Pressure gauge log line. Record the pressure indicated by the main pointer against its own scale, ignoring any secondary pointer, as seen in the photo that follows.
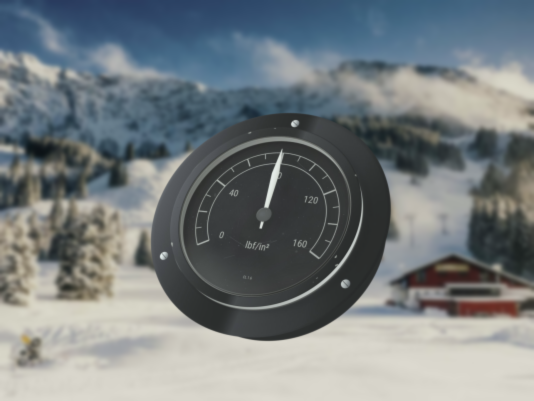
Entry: 80 psi
